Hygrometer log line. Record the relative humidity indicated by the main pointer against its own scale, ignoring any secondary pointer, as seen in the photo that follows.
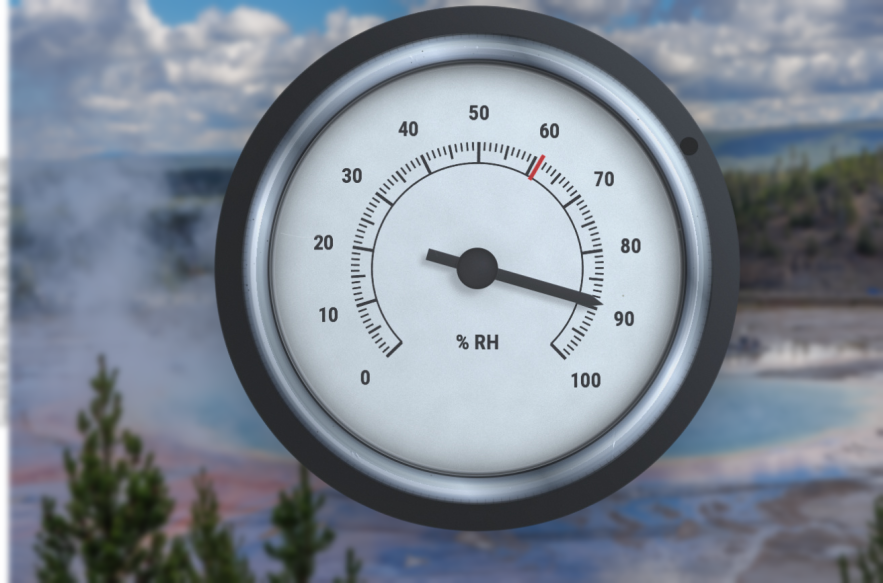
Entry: 89 %
